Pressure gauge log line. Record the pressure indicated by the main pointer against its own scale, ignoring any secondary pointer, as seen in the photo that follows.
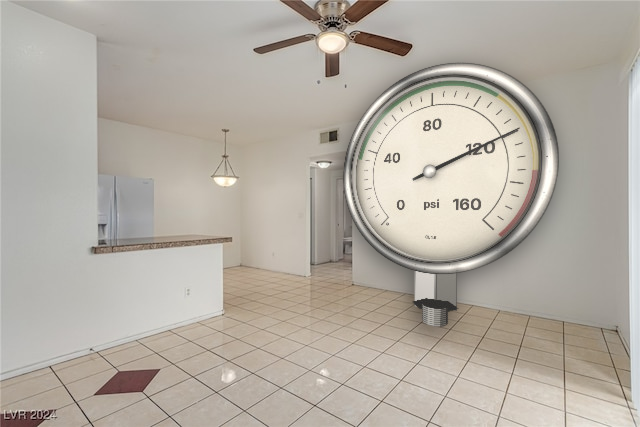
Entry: 120 psi
